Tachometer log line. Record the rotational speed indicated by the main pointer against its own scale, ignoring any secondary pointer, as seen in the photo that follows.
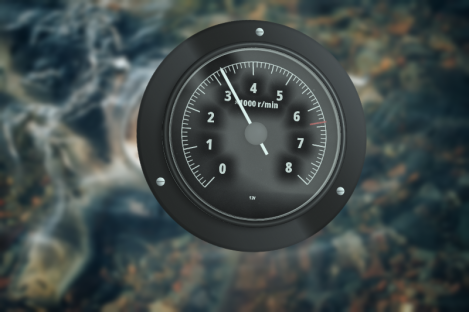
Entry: 3200 rpm
